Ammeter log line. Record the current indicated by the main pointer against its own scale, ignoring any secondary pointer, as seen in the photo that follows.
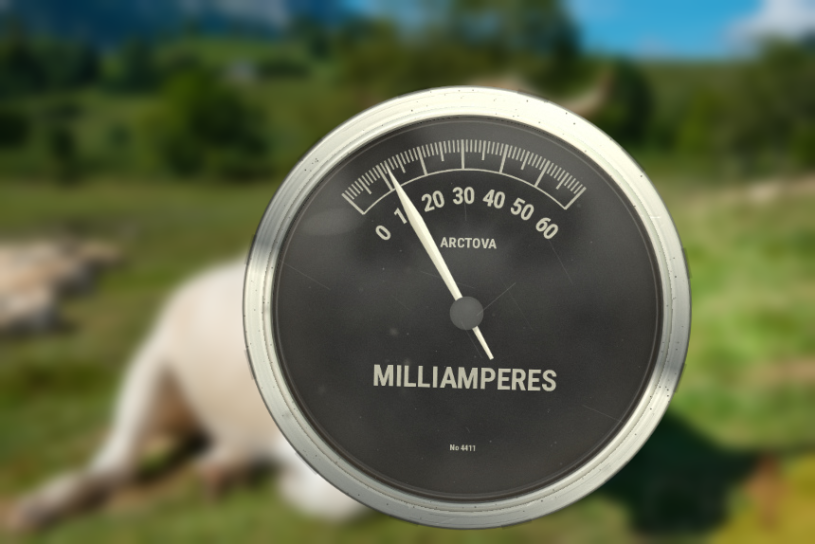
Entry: 12 mA
